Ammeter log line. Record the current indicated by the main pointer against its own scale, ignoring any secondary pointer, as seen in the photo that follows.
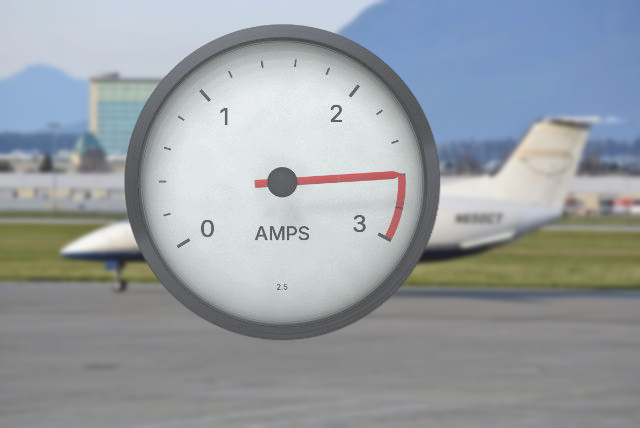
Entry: 2.6 A
